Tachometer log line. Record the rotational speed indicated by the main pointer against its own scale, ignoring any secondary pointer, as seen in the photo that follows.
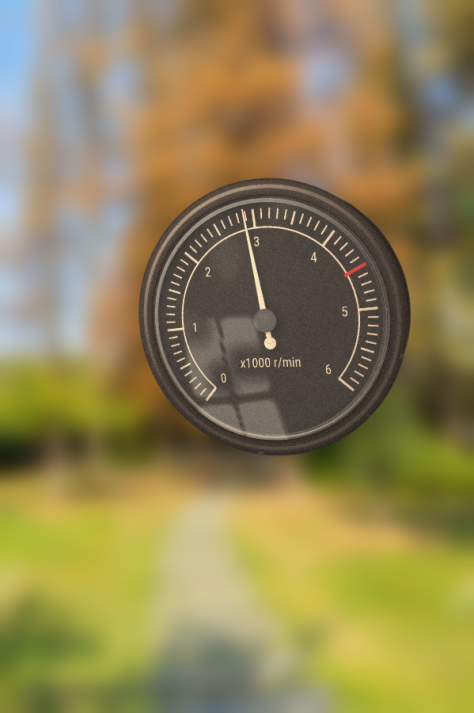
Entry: 2900 rpm
